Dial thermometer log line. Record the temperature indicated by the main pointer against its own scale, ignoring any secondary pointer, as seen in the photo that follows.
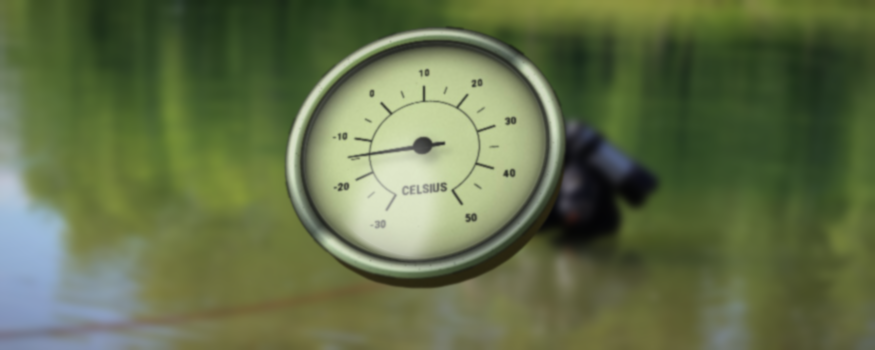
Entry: -15 °C
